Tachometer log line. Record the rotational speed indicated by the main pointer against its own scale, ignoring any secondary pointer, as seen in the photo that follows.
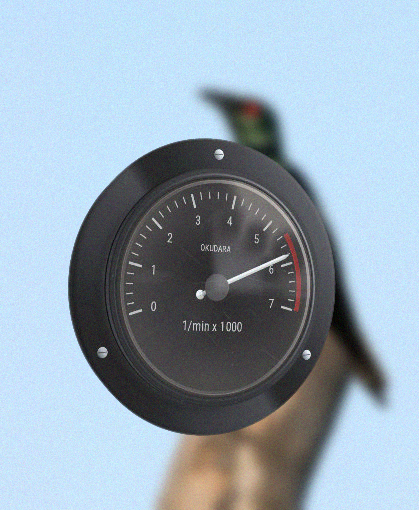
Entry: 5800 rpm
